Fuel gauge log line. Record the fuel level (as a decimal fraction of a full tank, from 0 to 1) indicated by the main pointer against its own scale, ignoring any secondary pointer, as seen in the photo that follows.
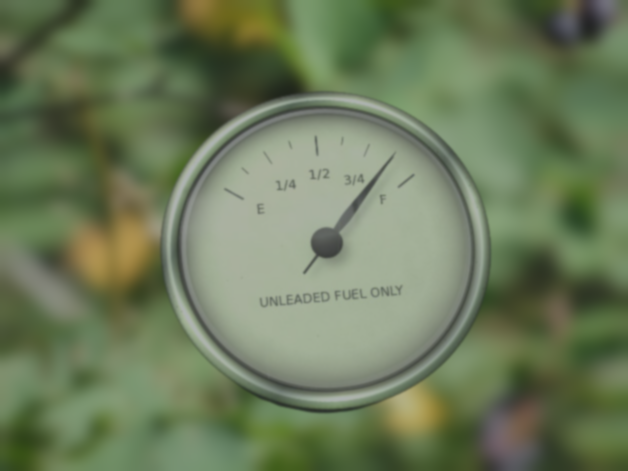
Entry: 0.875
